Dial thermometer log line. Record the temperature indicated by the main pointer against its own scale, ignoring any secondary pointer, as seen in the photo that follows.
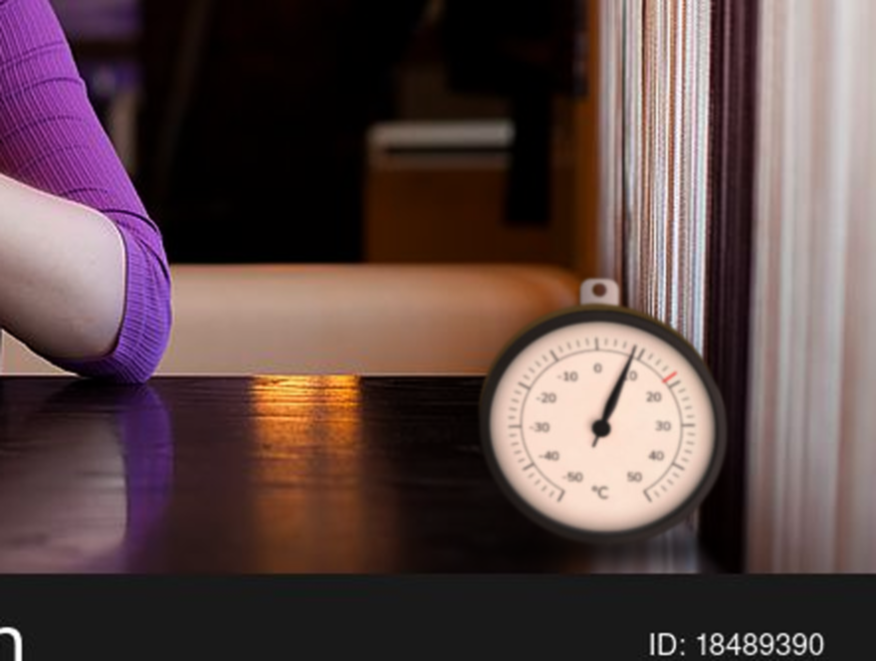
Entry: 8 °C
